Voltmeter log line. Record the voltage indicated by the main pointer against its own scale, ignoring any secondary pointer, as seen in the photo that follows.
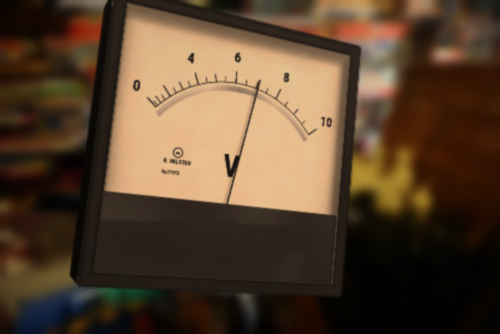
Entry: 7 V
